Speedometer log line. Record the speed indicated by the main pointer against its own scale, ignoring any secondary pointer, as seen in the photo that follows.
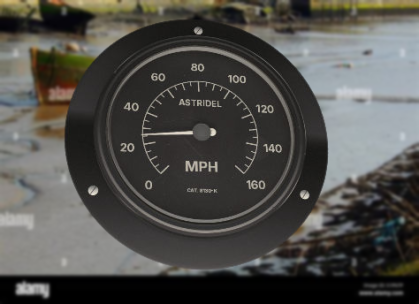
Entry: 25 mph
